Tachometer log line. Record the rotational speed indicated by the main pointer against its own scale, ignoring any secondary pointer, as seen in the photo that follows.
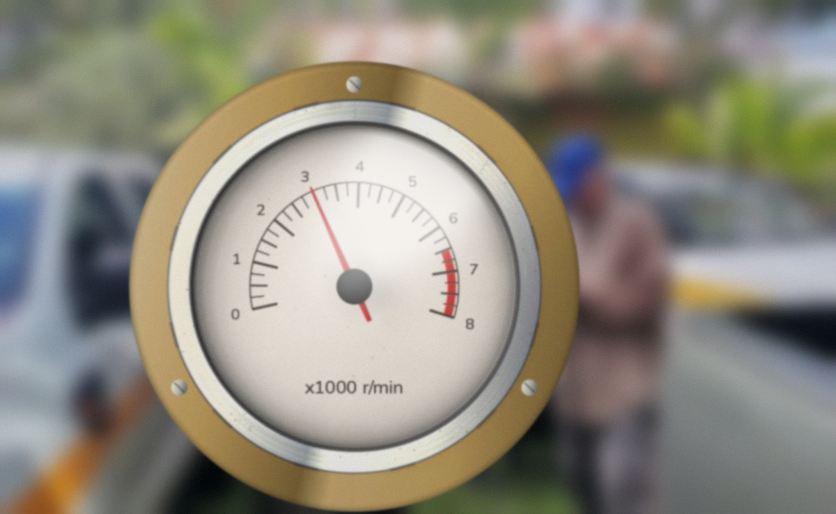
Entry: 3000 rpm
